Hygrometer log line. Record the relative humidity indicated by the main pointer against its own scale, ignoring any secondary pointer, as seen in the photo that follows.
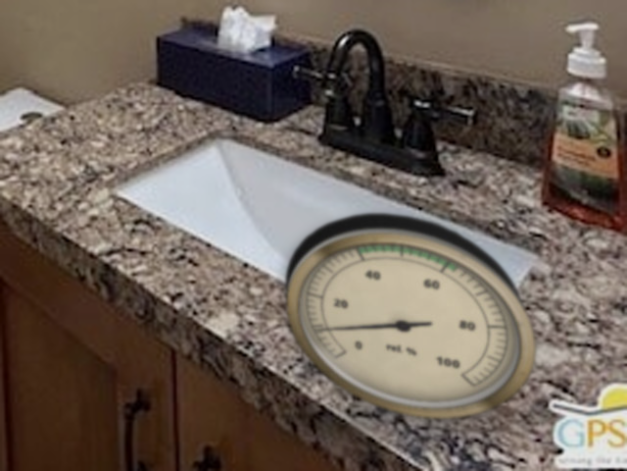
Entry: 10 %
